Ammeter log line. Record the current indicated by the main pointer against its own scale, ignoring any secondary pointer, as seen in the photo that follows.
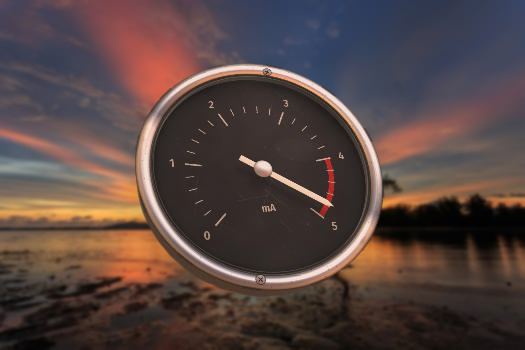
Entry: 4.8 mA
